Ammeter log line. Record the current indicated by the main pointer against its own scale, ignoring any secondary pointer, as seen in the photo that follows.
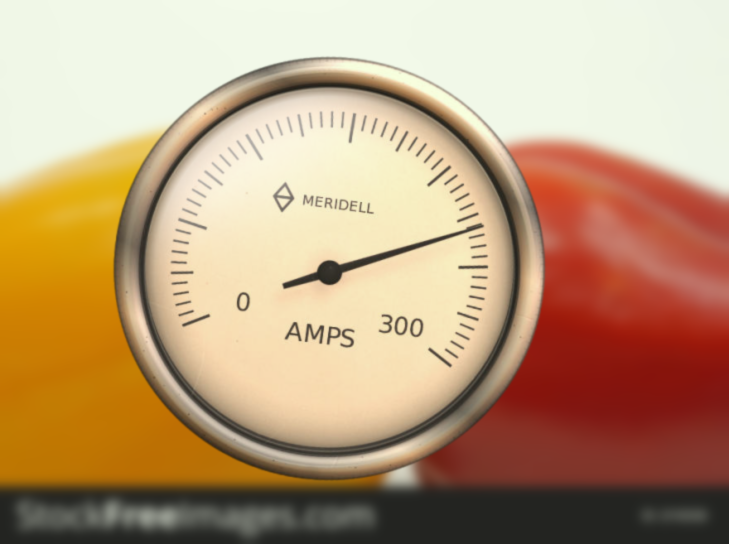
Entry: 230 A
